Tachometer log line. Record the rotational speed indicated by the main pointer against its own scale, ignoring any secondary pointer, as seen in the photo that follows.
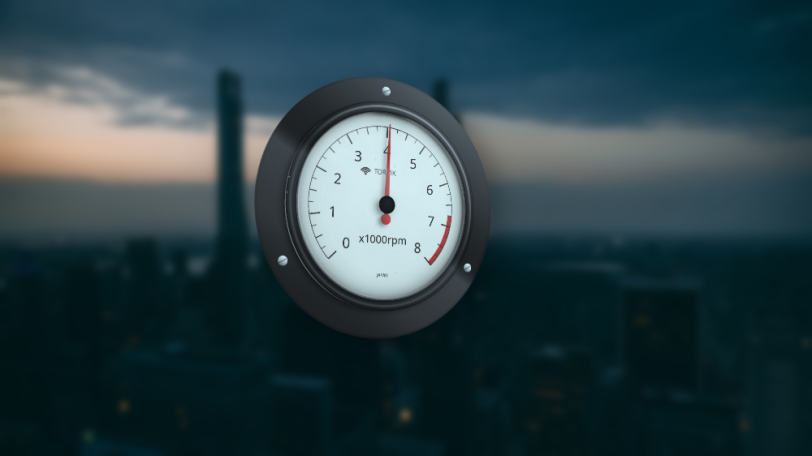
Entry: 4000 rpm
